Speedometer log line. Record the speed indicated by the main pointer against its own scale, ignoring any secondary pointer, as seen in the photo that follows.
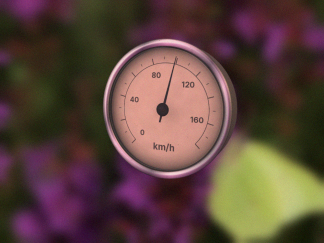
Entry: 100 km/h
